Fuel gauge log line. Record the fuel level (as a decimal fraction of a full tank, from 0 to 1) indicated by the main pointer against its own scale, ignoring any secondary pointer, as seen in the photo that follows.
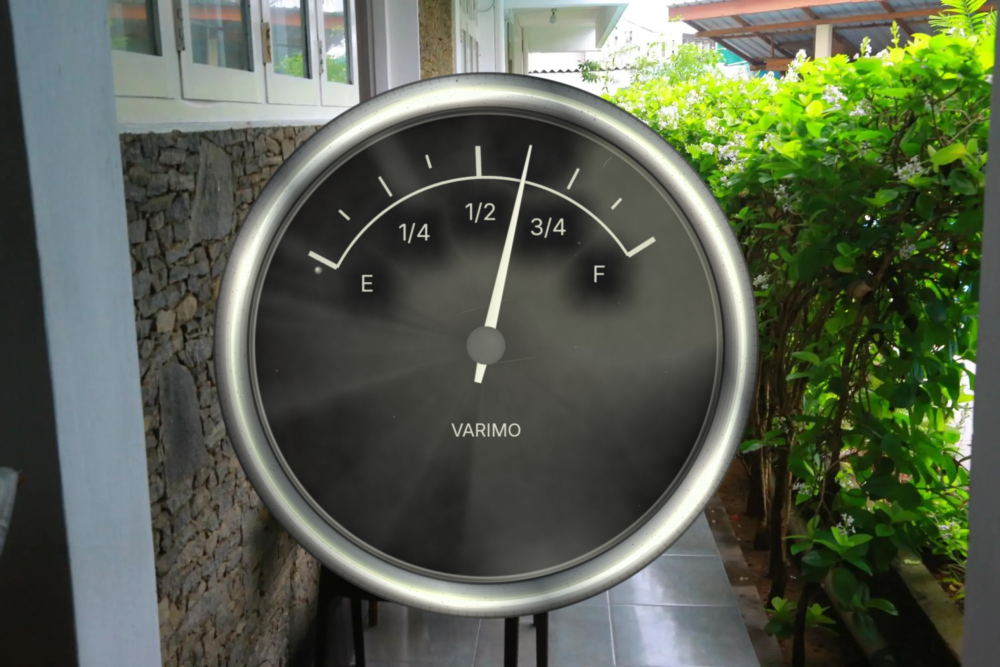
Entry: 0.625
